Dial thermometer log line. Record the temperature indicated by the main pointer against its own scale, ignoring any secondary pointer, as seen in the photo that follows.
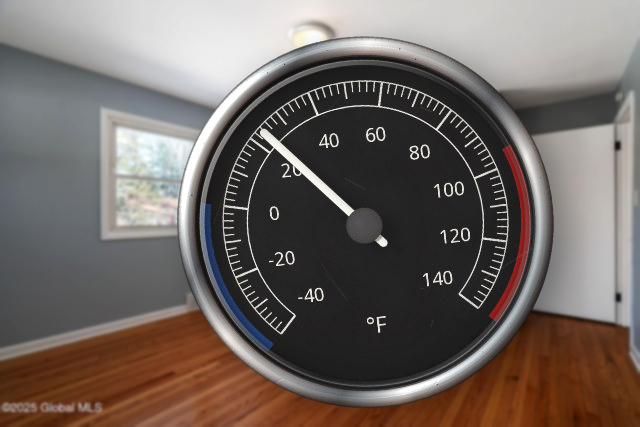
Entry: 24 °F
